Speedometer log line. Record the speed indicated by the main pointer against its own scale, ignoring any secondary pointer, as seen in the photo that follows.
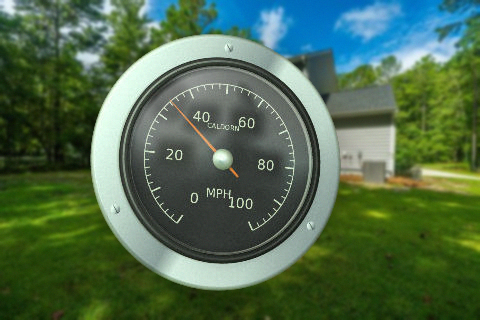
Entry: 34 mph
